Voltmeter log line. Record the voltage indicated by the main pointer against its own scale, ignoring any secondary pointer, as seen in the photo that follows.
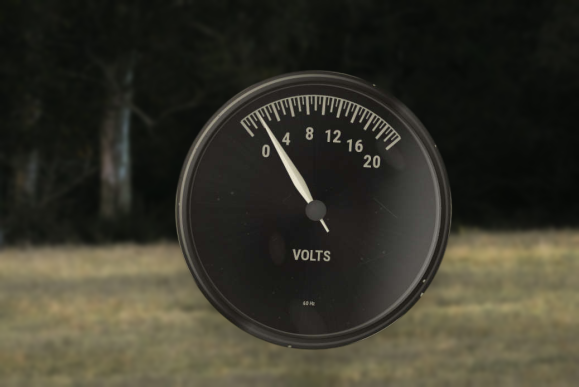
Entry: 2 V
